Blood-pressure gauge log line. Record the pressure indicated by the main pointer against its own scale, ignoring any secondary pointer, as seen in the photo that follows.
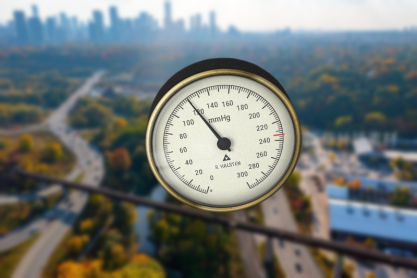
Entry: 120 mmHg
